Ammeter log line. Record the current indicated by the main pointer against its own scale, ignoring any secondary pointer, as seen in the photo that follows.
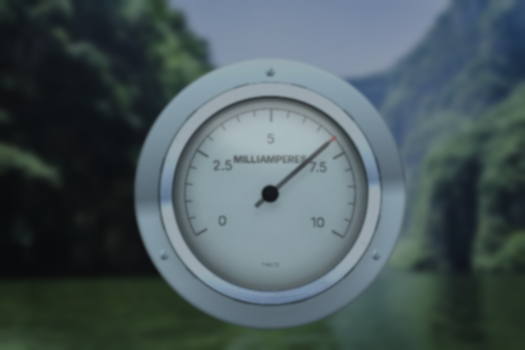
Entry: 7 mA
